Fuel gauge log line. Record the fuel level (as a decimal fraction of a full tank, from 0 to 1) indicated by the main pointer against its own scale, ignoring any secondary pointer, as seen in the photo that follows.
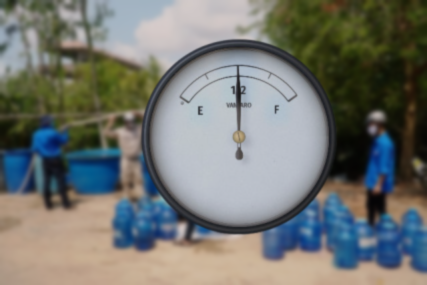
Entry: 0.5
